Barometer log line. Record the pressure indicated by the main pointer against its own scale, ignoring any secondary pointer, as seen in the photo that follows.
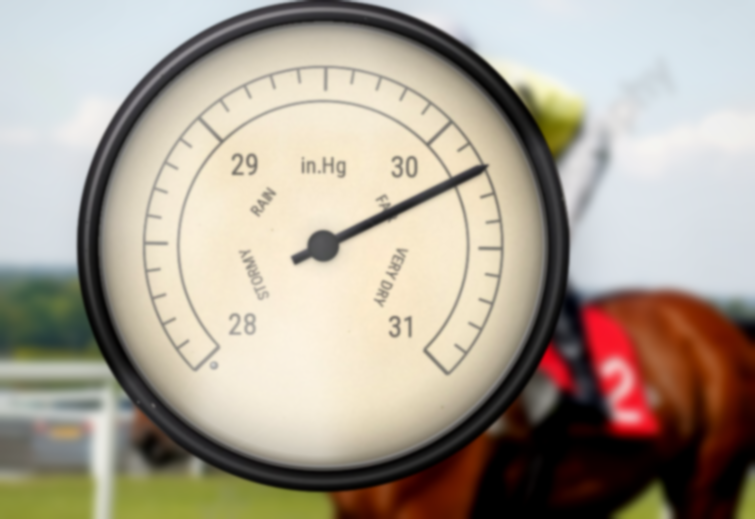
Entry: 30.2 inHg
